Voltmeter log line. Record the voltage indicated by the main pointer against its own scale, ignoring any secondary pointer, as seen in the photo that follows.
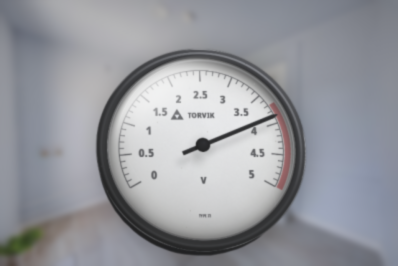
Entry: 3.9 V
